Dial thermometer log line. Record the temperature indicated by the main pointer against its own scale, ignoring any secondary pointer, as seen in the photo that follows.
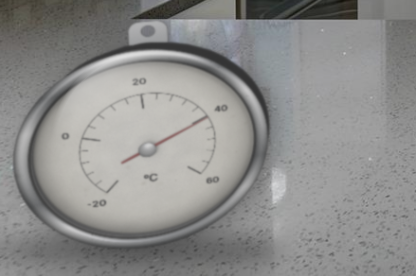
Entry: 40 °C
